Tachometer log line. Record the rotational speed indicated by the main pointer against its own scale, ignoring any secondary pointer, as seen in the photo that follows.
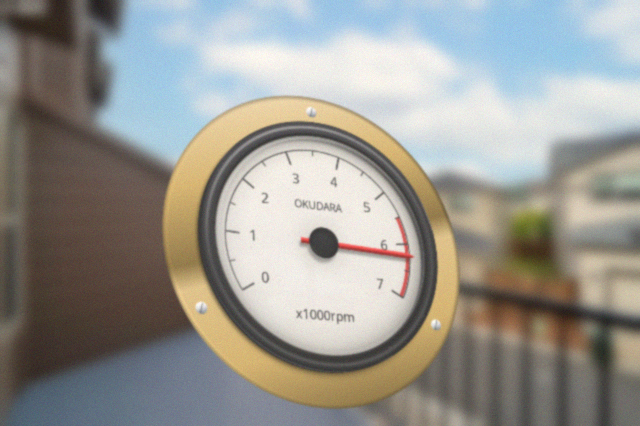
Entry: 6250 rpm
